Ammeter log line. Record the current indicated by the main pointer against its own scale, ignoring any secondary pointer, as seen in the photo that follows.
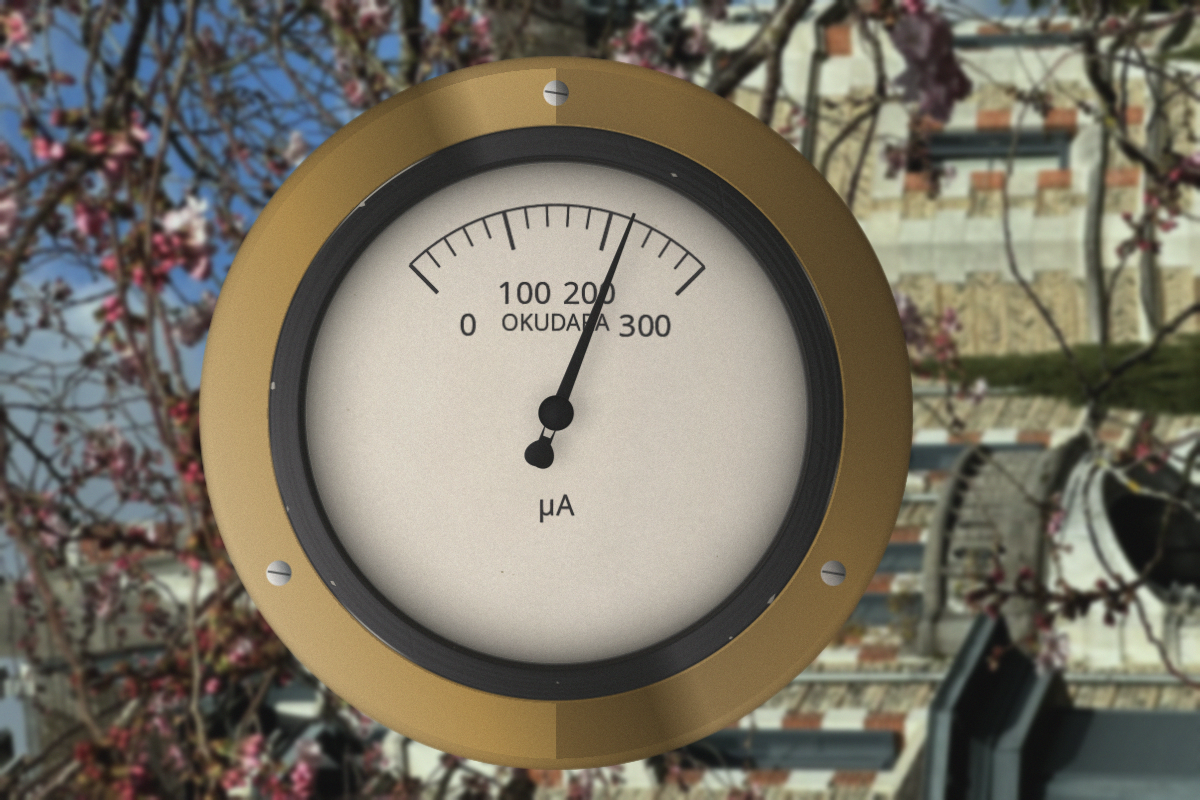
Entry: 220 µA
